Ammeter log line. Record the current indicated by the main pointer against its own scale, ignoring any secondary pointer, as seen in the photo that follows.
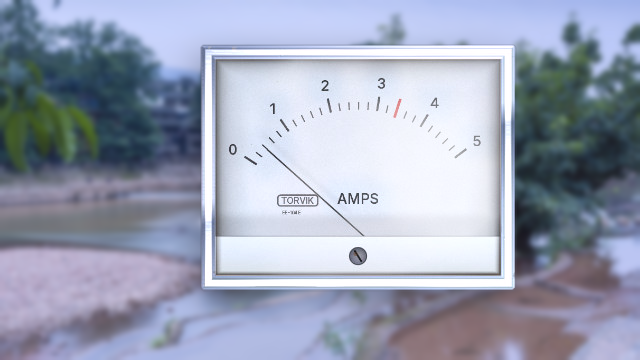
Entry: 0.4 A
